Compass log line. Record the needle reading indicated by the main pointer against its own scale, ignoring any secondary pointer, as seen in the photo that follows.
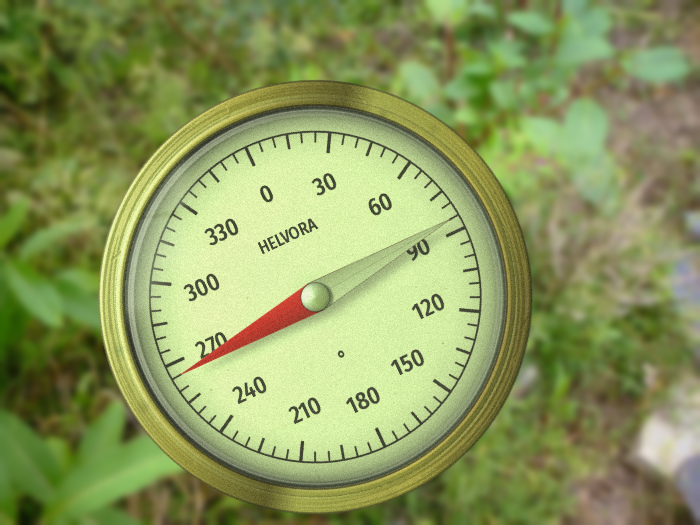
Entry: 265 °
